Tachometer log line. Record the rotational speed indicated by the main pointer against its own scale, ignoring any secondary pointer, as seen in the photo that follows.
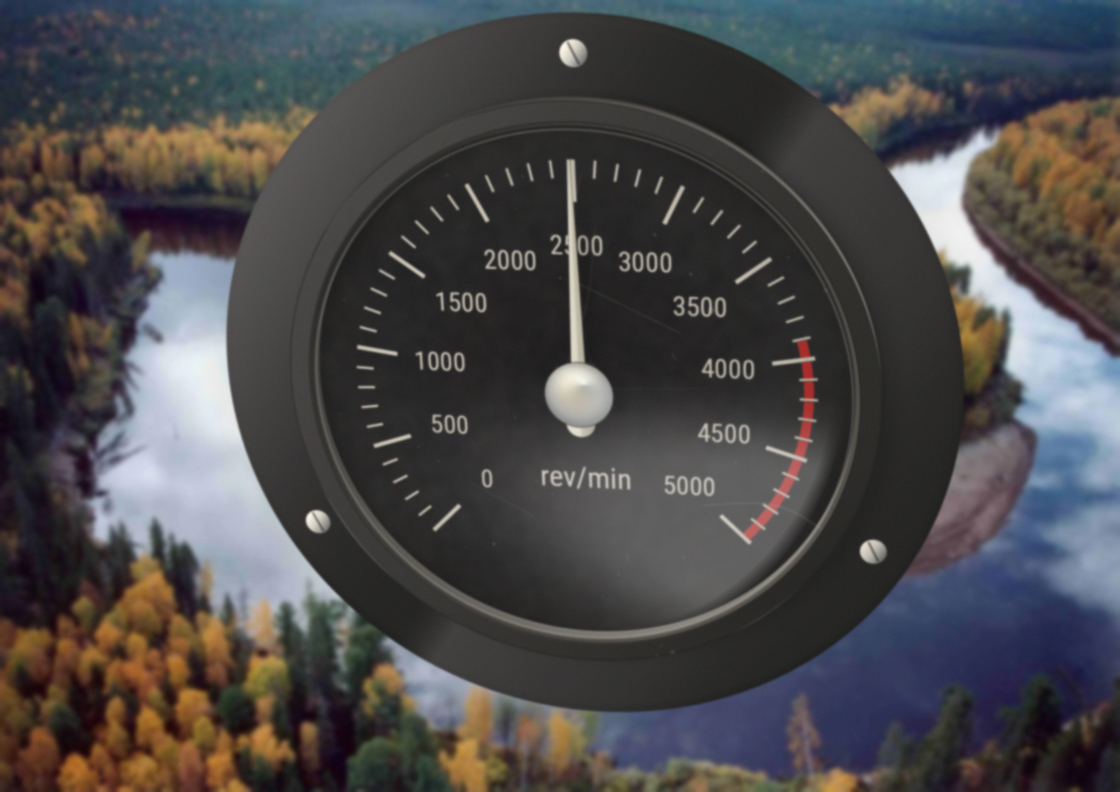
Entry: 2500 rpm
